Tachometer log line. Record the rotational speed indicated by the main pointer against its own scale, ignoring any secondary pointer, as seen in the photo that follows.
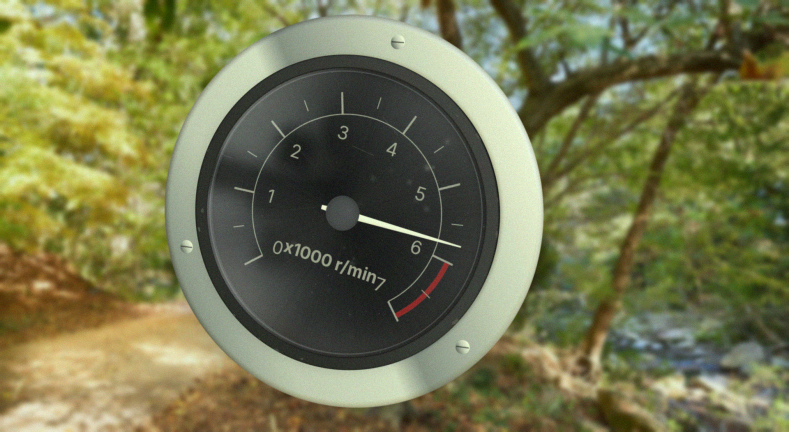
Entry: 5750 rpm
